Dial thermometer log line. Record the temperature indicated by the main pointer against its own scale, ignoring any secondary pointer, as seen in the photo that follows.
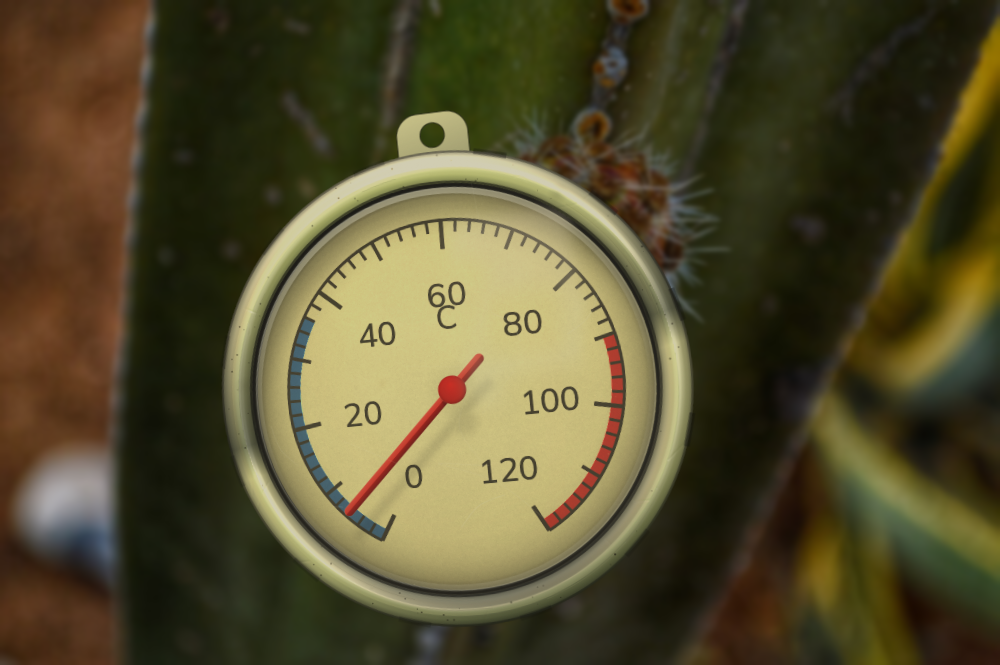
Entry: 6 °C
